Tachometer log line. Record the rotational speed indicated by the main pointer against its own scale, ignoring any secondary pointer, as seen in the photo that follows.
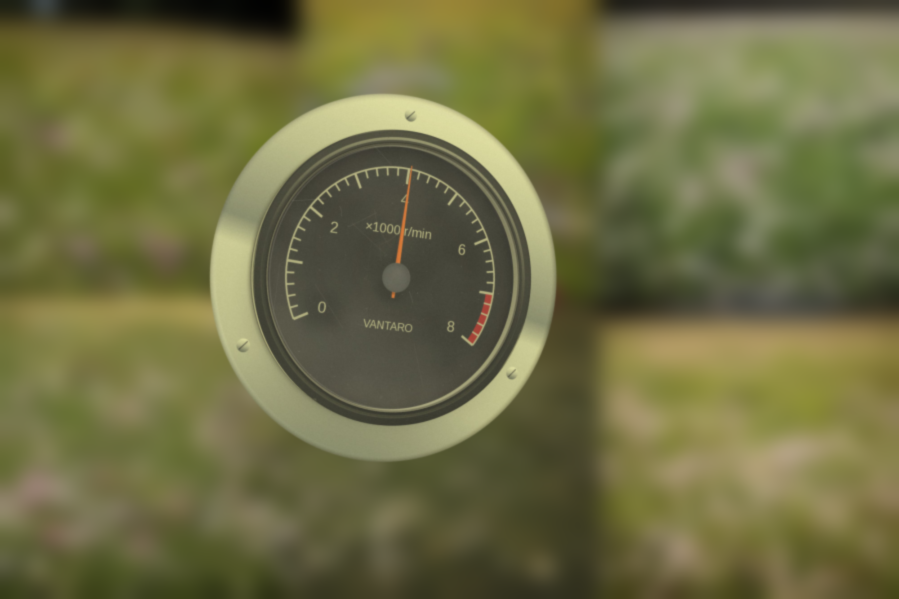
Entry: 4000 rpm
